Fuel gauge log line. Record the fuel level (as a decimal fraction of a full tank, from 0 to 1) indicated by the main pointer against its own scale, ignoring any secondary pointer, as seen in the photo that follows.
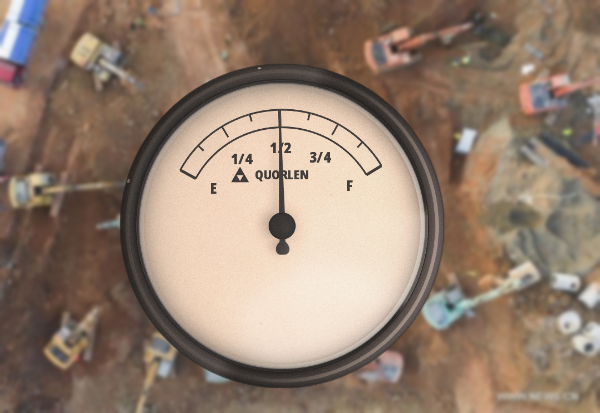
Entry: 0.5
